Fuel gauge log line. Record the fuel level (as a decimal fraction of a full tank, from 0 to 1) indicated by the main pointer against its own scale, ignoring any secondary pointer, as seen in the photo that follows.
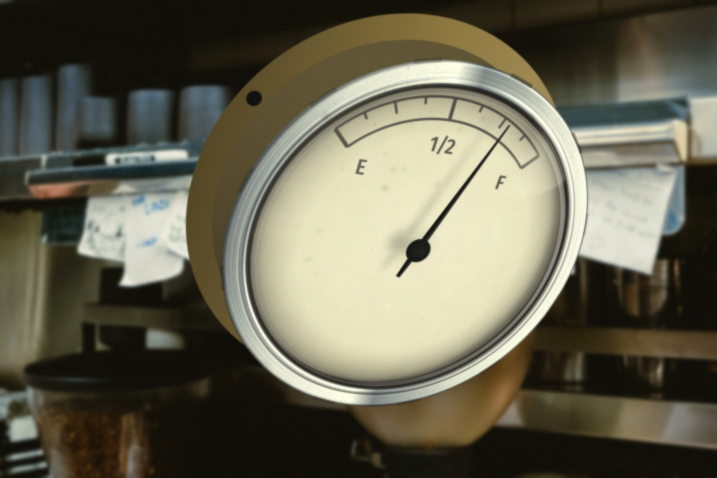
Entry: 0.75
